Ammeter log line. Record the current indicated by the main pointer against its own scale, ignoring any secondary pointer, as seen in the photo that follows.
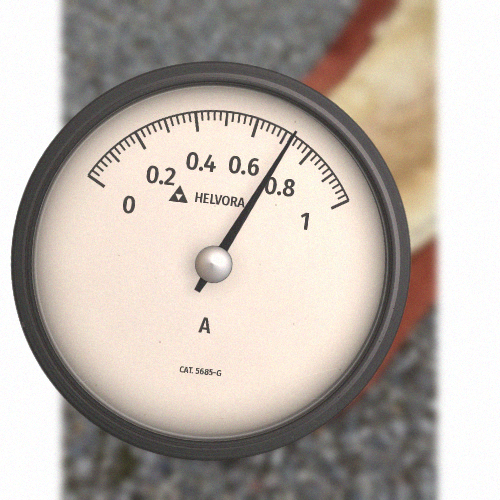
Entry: 0.72 A
